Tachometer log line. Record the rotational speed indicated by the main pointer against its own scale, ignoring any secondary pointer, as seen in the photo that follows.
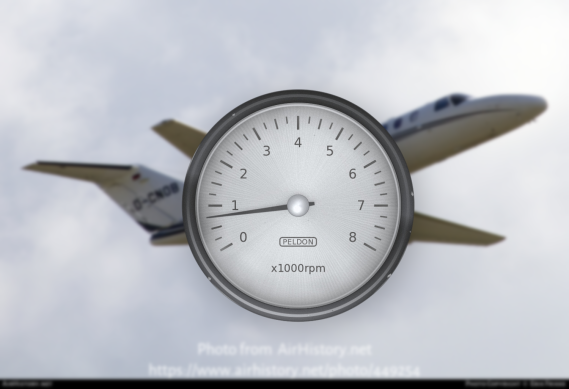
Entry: 750 rpm
